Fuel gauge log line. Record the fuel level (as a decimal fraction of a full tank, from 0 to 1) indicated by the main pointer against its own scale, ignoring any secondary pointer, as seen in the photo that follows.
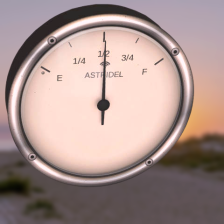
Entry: 0.5
